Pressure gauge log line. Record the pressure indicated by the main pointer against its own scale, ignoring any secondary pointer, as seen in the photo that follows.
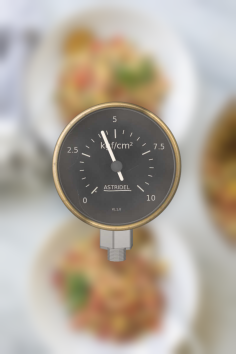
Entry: 4.25 kg/cm²
